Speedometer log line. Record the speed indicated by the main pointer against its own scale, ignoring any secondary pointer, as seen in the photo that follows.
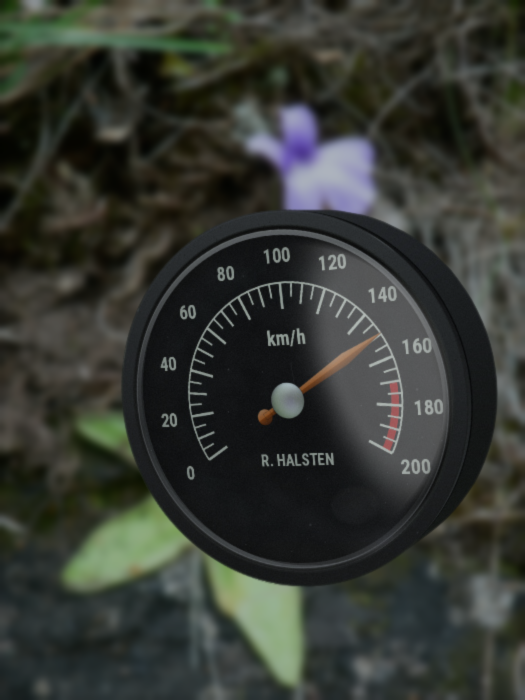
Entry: 150 km/h
